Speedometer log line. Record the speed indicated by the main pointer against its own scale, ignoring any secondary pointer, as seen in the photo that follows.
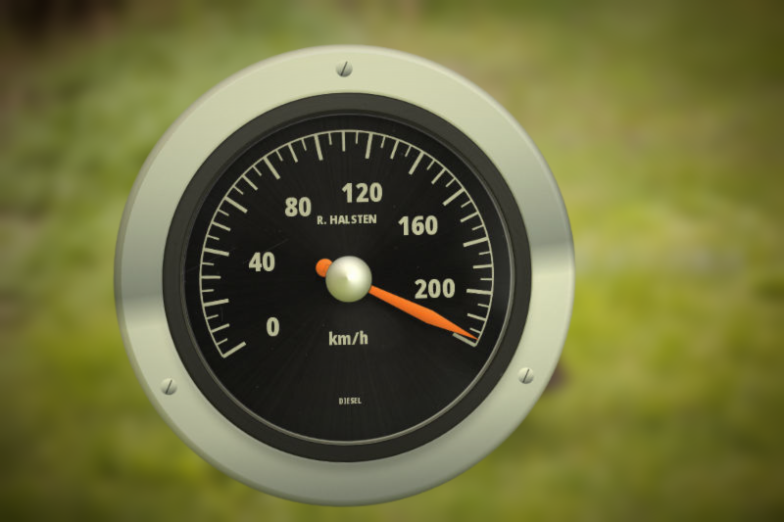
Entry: 217.5 km/h
